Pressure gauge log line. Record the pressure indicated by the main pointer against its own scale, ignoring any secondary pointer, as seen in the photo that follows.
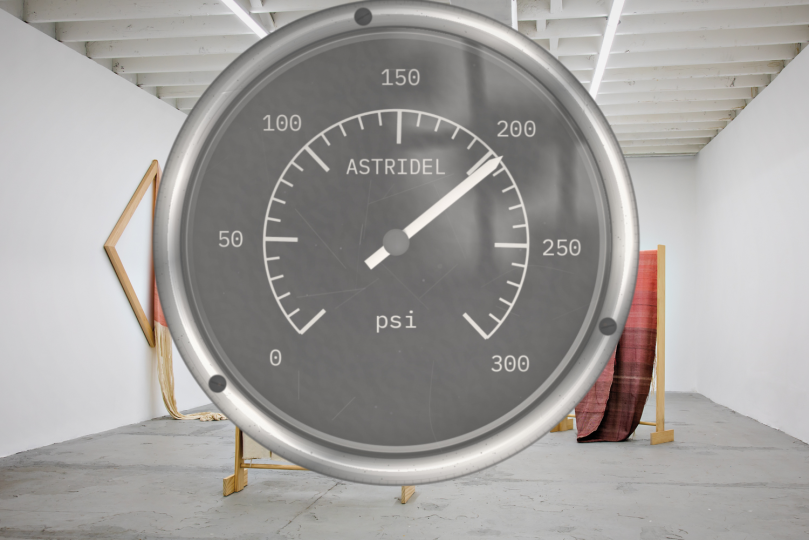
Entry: 205 psi
